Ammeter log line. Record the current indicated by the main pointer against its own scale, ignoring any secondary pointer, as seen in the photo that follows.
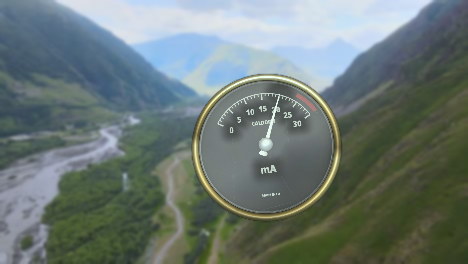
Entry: 20 mA
